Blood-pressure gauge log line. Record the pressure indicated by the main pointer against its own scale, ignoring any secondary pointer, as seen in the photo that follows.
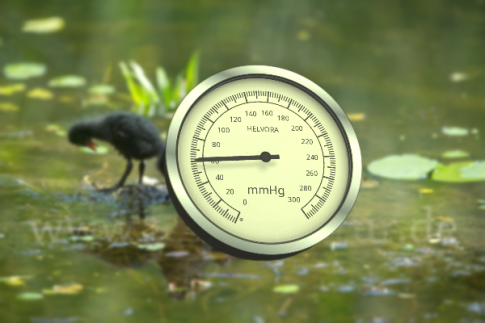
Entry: 60 mmHg
